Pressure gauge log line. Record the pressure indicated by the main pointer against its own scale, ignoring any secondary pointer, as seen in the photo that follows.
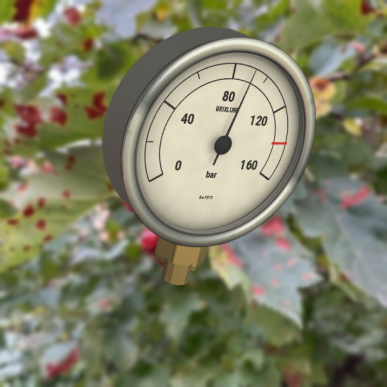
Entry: 90 bar
